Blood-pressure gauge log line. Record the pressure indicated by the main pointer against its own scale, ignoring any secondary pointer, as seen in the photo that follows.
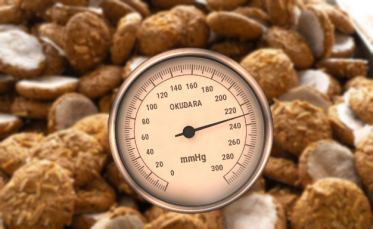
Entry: 230 mmHg
